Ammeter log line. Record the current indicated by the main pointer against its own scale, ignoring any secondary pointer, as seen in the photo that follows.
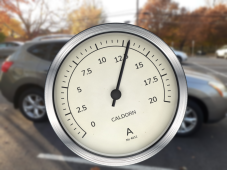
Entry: 13 A
